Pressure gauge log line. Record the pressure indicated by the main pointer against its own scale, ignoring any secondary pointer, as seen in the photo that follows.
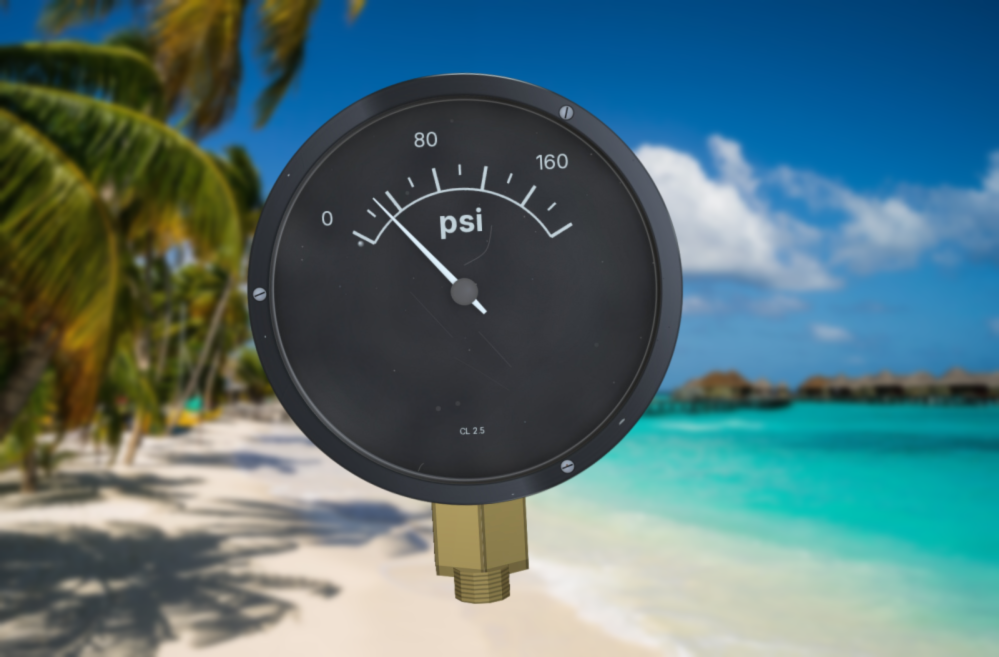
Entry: 30 psi
